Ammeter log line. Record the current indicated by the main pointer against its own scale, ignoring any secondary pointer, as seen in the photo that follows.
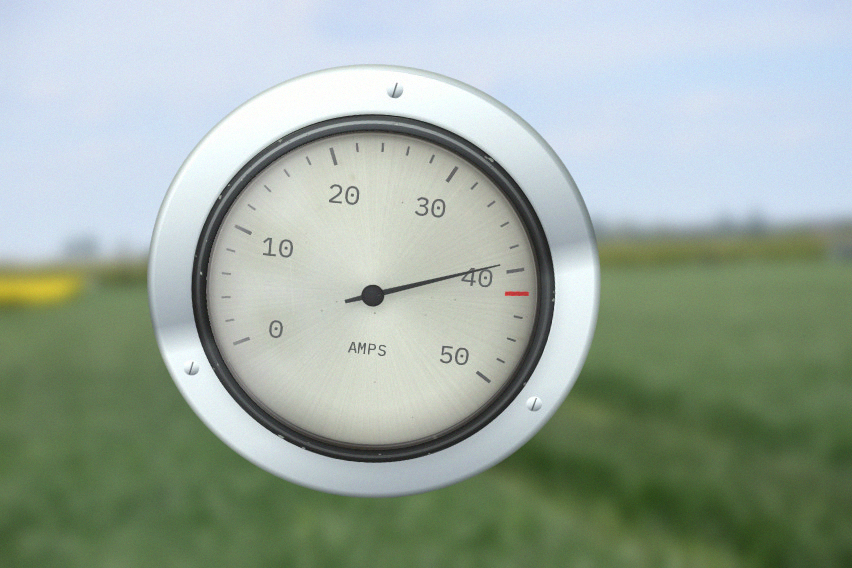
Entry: 39 A
